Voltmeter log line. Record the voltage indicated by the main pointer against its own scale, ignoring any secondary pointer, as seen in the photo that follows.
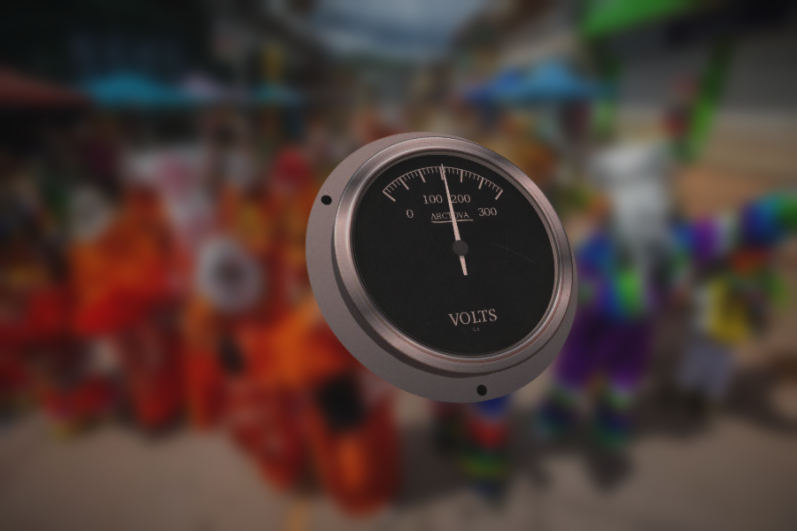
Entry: 150 V
